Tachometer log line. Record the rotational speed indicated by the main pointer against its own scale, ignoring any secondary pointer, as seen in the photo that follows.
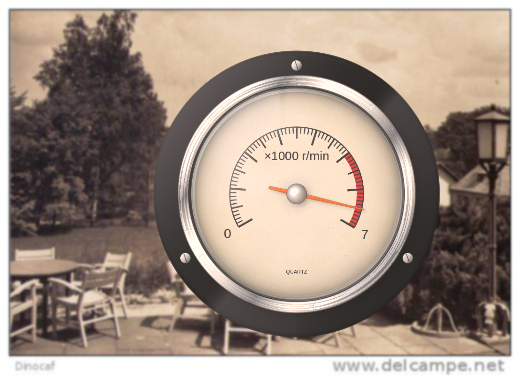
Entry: 6500 rpm
